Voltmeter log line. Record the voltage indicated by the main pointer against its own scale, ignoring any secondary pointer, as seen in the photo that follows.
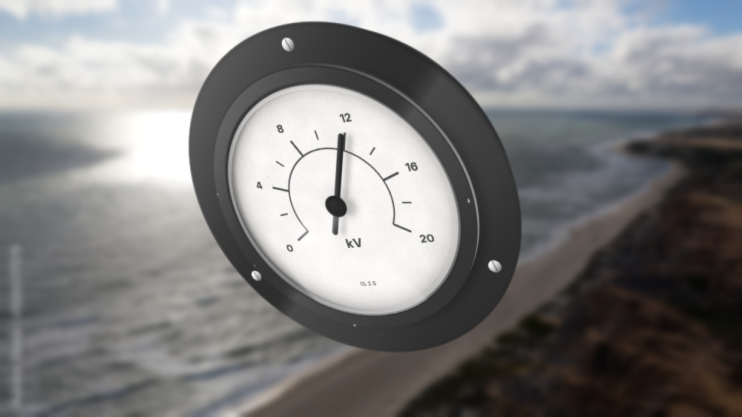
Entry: 12 kV
